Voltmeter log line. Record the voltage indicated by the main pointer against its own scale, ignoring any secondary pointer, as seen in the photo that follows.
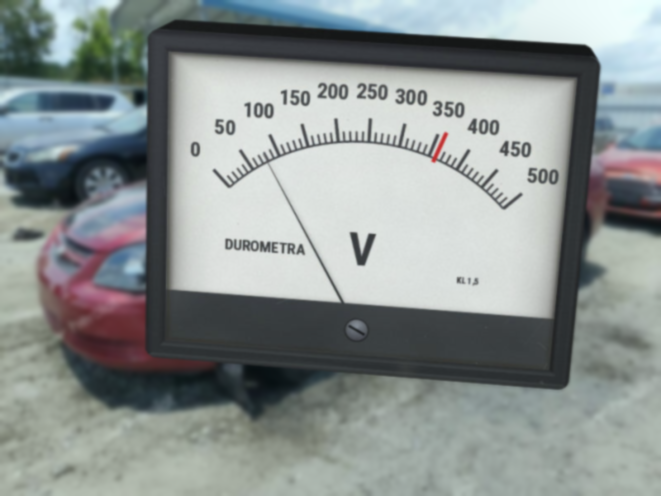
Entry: 80 V
